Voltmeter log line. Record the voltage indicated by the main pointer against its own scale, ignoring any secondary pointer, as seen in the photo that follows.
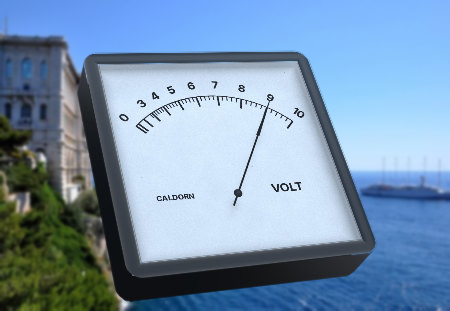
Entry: 9 V
